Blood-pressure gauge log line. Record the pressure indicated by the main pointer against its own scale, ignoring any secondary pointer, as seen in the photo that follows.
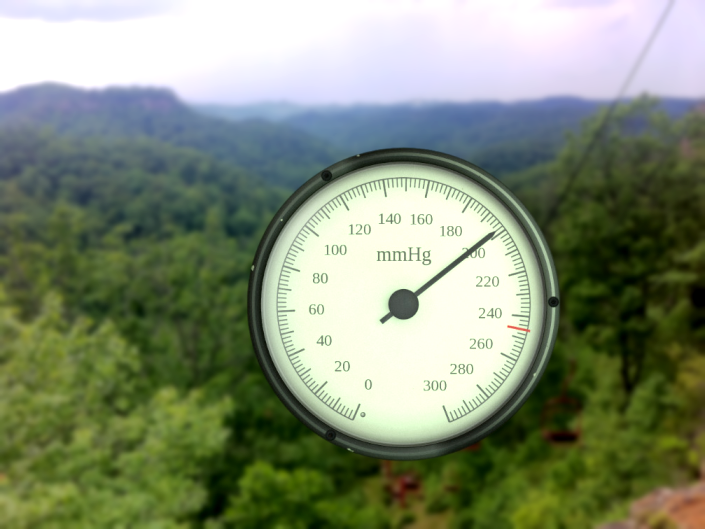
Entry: 198 mmHg
